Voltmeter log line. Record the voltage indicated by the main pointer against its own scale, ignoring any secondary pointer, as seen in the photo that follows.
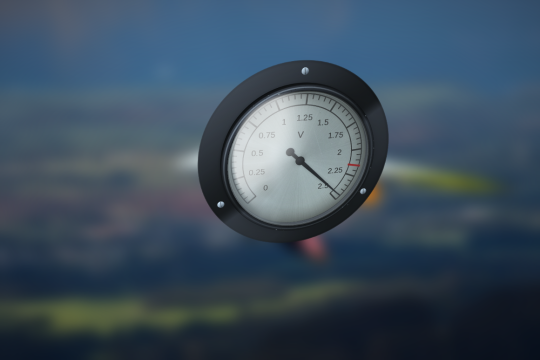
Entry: 2.45 V
